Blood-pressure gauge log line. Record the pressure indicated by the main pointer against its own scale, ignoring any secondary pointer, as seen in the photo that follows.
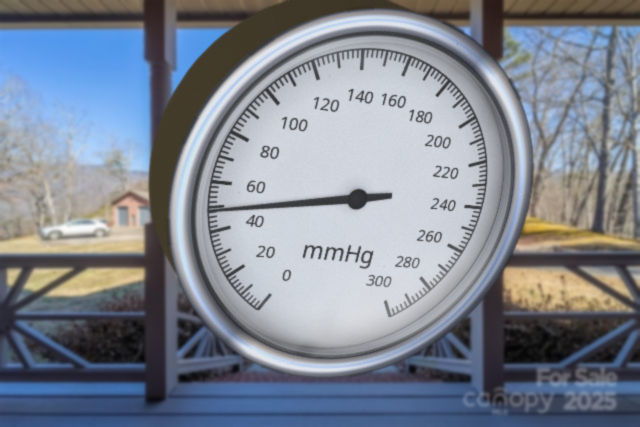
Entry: 50 mmHg
